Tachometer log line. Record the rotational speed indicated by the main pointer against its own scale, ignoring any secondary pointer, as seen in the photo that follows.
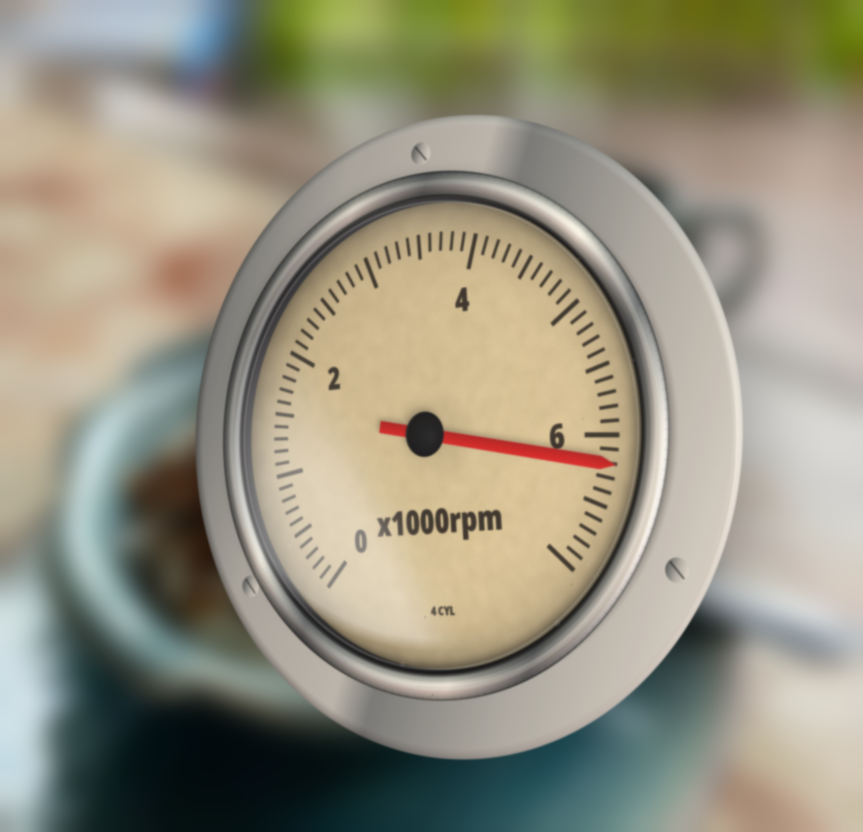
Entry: 6200 rpm
